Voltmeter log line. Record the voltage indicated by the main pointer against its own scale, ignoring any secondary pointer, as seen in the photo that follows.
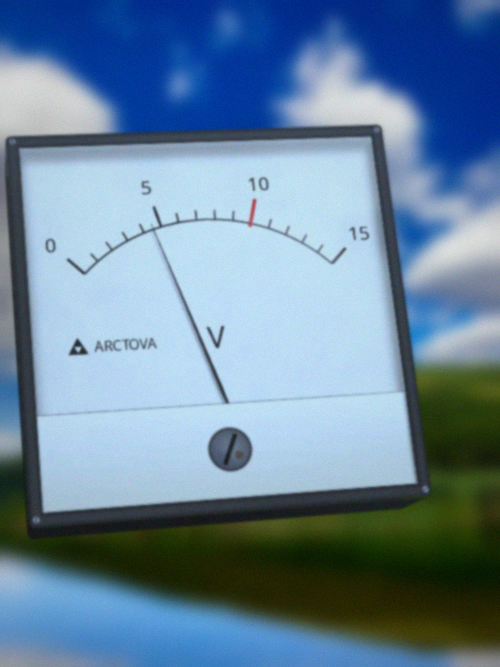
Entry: 4.5 V
